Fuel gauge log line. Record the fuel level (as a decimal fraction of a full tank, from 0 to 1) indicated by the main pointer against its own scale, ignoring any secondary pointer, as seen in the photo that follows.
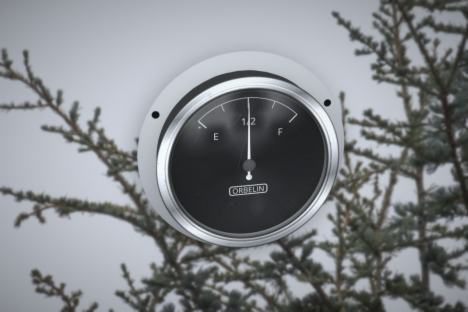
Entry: 0.5
